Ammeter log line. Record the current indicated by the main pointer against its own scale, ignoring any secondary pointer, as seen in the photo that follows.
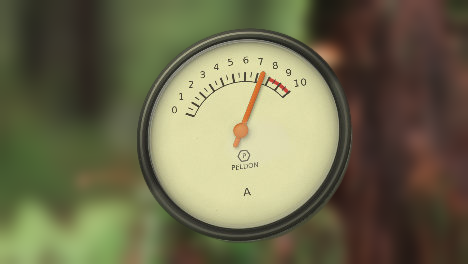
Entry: 7.5 A
